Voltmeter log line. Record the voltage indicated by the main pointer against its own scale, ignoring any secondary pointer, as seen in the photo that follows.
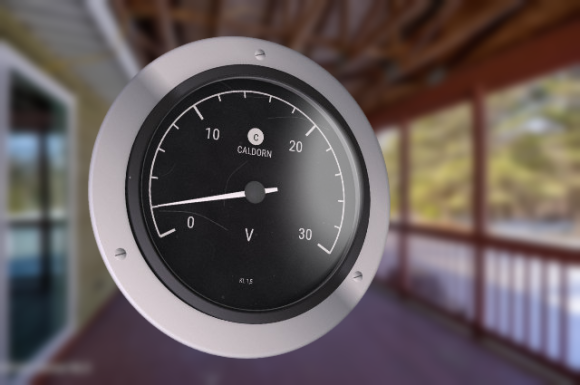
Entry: 2 V
